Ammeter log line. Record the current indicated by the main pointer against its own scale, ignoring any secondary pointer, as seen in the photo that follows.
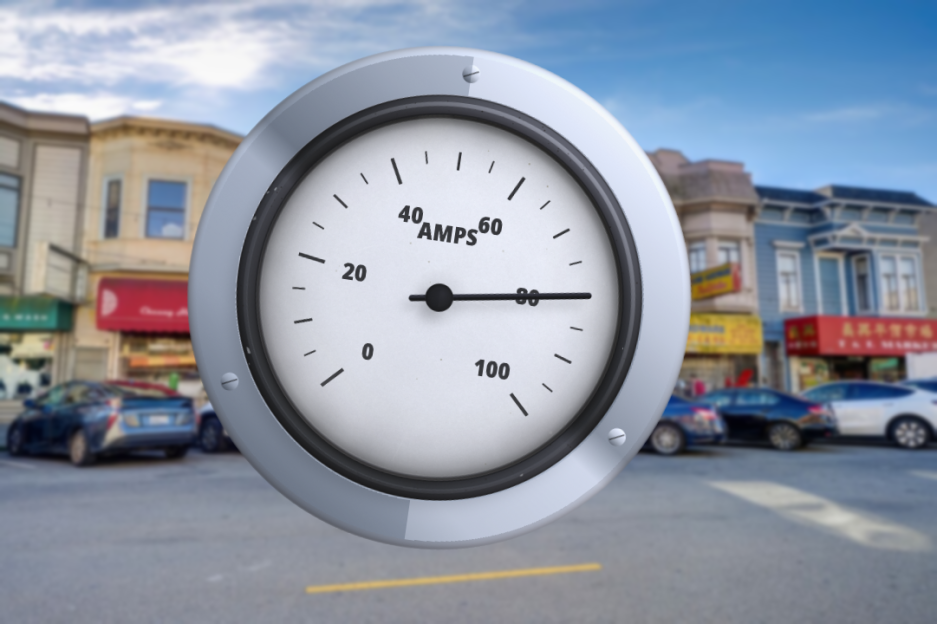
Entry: 80 A
